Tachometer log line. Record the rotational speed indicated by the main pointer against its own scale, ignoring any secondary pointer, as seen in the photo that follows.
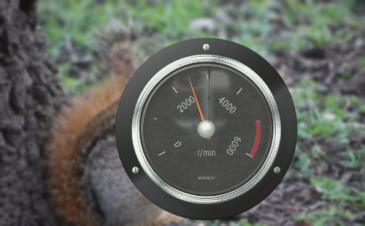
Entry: 2500 rpm
